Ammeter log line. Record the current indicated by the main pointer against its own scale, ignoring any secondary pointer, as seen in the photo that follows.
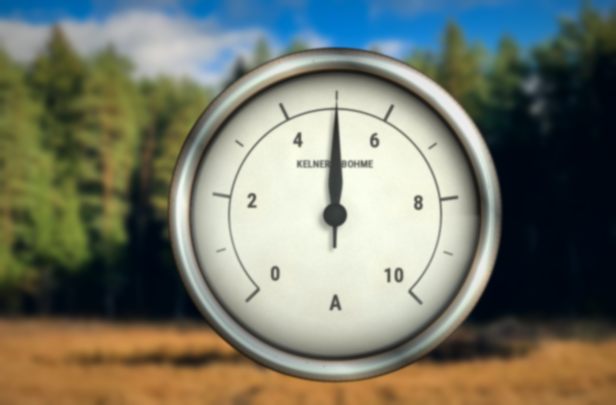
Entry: 5 A
